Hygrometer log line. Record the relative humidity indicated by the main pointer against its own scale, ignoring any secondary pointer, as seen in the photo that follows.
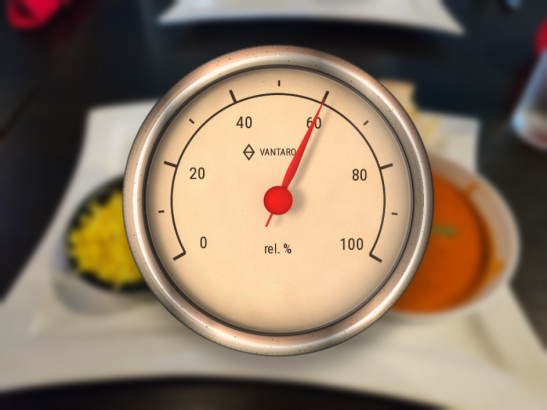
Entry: 60 %
